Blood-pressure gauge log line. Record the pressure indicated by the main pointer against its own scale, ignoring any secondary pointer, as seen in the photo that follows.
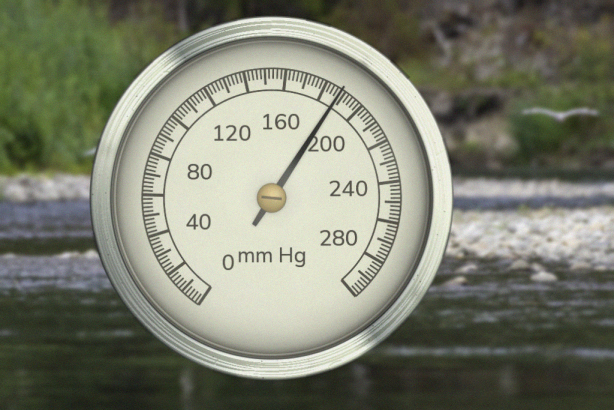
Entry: 188 mmHg
